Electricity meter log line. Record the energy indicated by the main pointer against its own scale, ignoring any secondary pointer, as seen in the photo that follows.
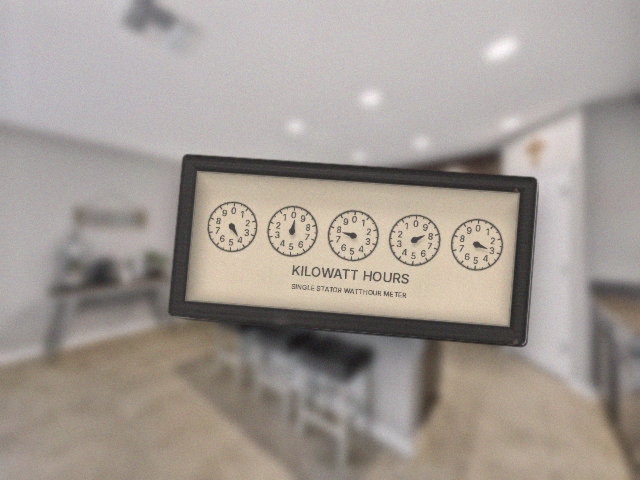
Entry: 39783 kWh
